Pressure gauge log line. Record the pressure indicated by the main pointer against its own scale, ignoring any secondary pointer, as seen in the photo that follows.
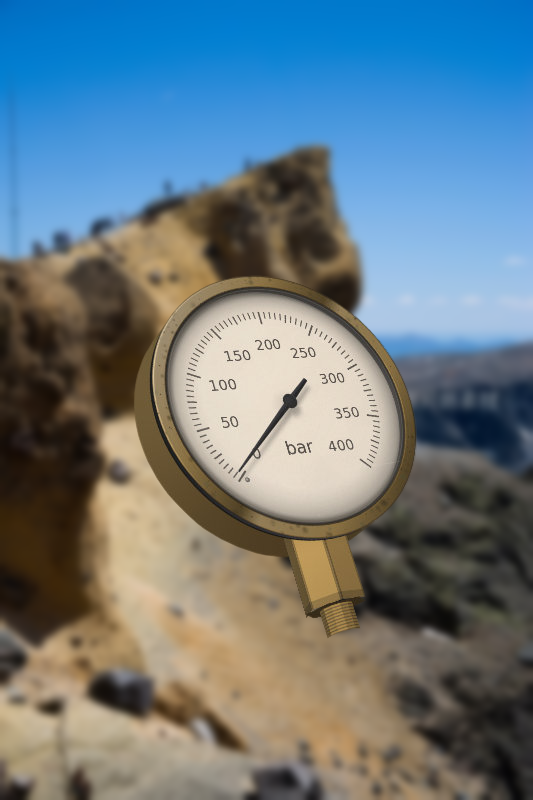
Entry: 5 bar
